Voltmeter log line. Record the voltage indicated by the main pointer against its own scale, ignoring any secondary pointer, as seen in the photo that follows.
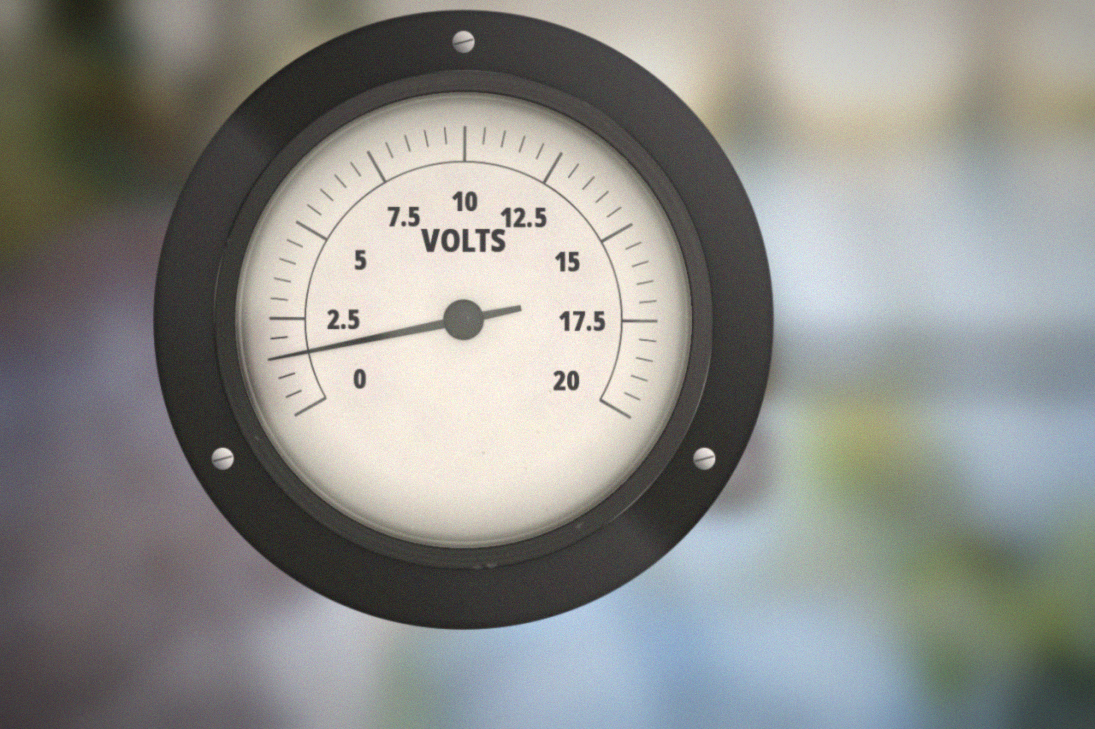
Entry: 1.5 V
